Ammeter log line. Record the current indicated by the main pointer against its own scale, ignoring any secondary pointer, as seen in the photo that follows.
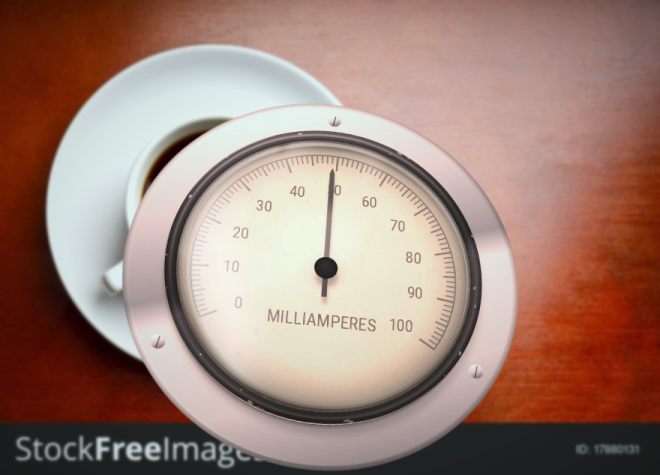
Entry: 49 mA
